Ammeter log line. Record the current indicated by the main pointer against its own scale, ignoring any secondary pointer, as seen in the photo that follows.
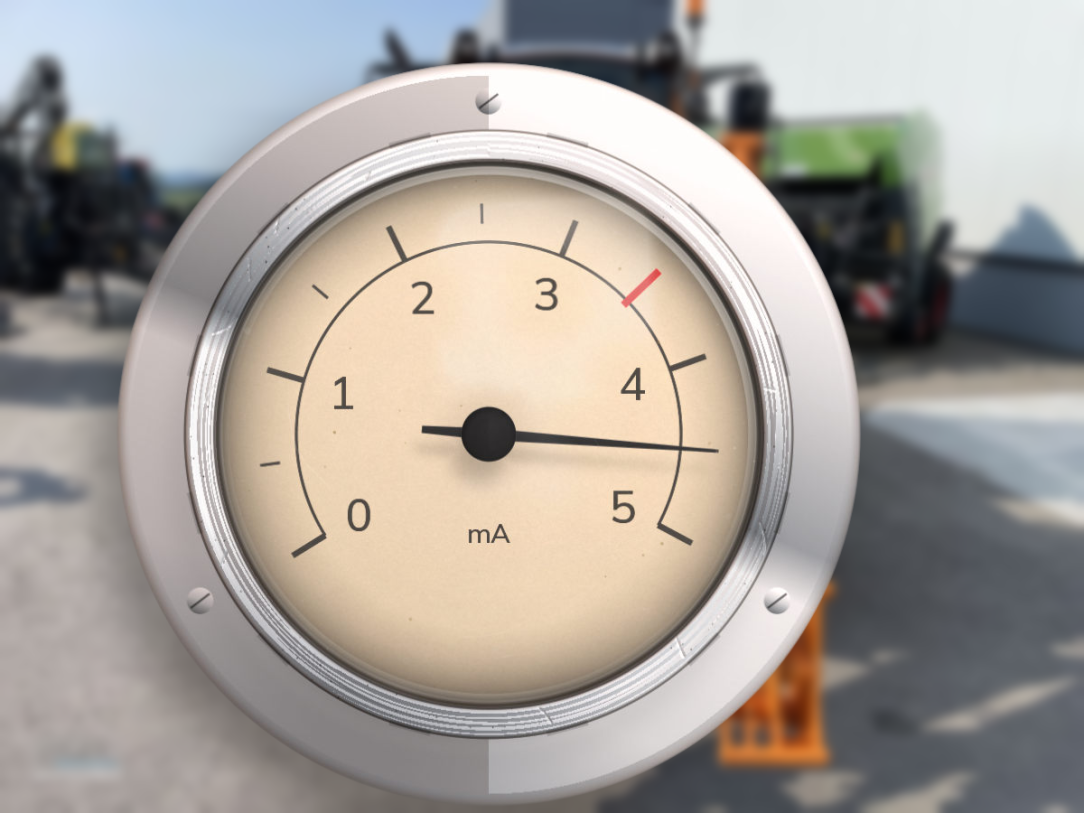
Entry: 4.5 mA
